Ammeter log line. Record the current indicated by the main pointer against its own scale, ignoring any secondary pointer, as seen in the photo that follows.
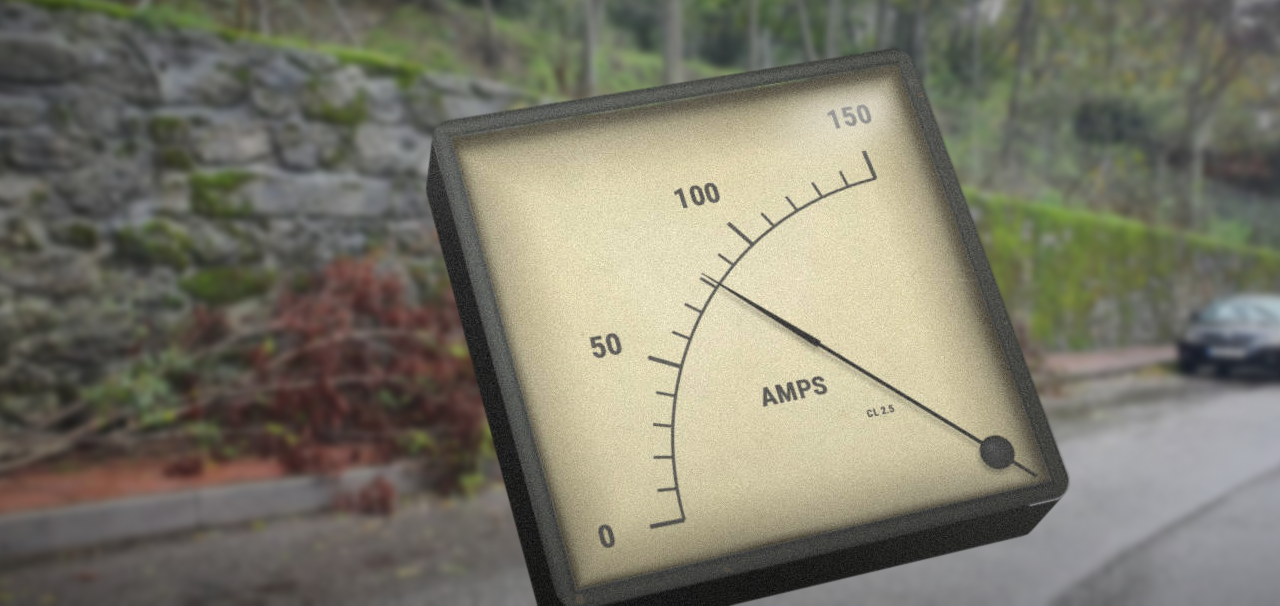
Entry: 80 A
